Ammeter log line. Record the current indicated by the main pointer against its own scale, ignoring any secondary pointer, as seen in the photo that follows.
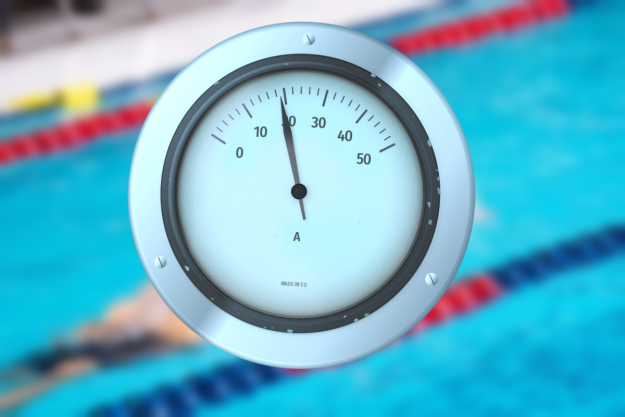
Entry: 19 A
